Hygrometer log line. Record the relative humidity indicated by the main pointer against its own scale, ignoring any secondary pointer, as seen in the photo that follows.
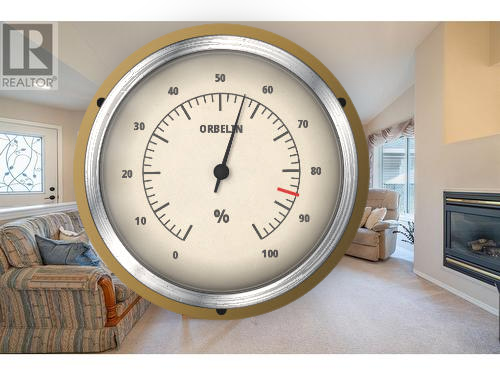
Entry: 56 %
